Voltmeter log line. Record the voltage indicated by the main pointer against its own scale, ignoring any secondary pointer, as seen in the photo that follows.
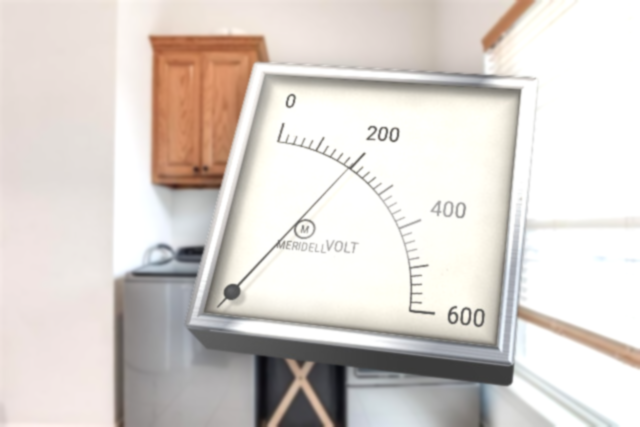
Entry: 200 V
